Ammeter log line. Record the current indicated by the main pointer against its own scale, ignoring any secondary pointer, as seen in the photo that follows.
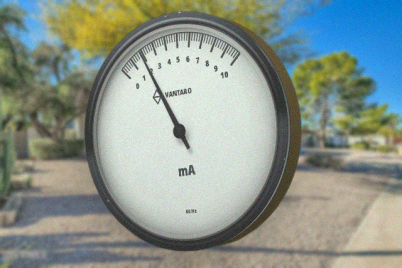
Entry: 2 mA
